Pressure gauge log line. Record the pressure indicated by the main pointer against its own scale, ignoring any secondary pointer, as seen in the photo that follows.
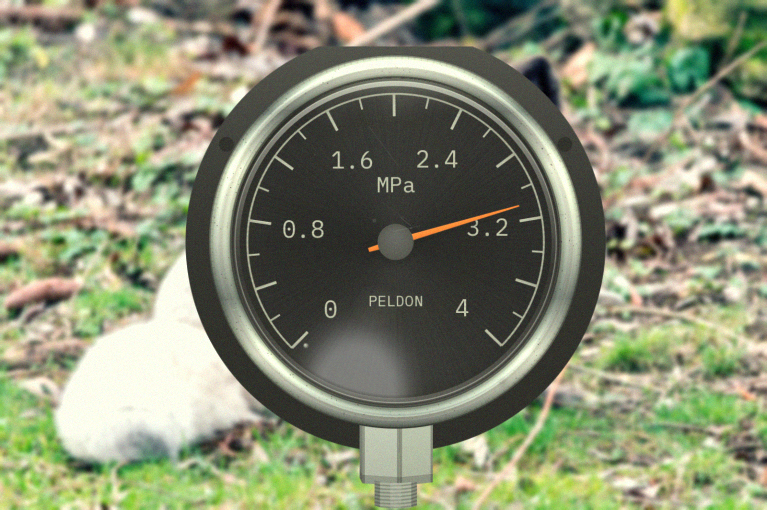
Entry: 3.1 MPa
